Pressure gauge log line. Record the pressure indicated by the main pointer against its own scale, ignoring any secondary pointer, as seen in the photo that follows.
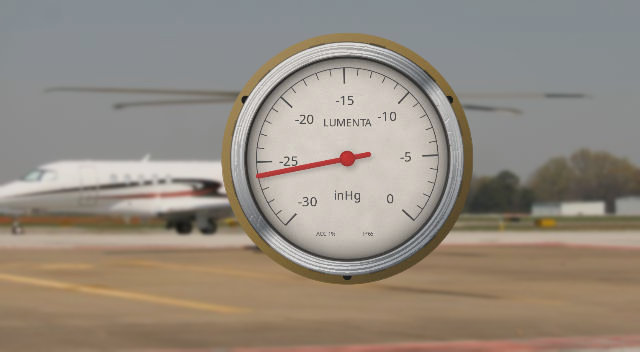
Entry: -26 inHg
